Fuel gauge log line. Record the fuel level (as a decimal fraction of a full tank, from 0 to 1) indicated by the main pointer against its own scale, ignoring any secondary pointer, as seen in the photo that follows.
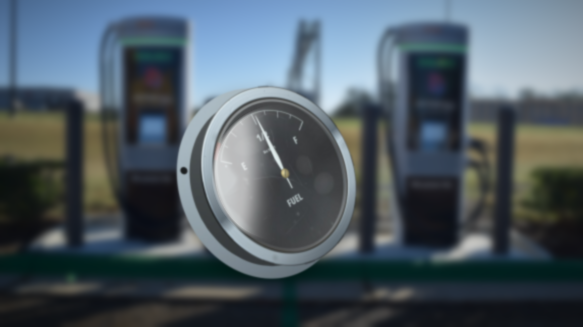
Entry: 0.5
